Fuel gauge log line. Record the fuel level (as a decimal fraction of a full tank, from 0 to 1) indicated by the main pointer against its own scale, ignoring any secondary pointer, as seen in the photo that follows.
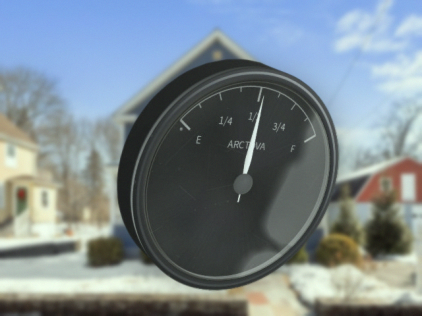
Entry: 0.5
